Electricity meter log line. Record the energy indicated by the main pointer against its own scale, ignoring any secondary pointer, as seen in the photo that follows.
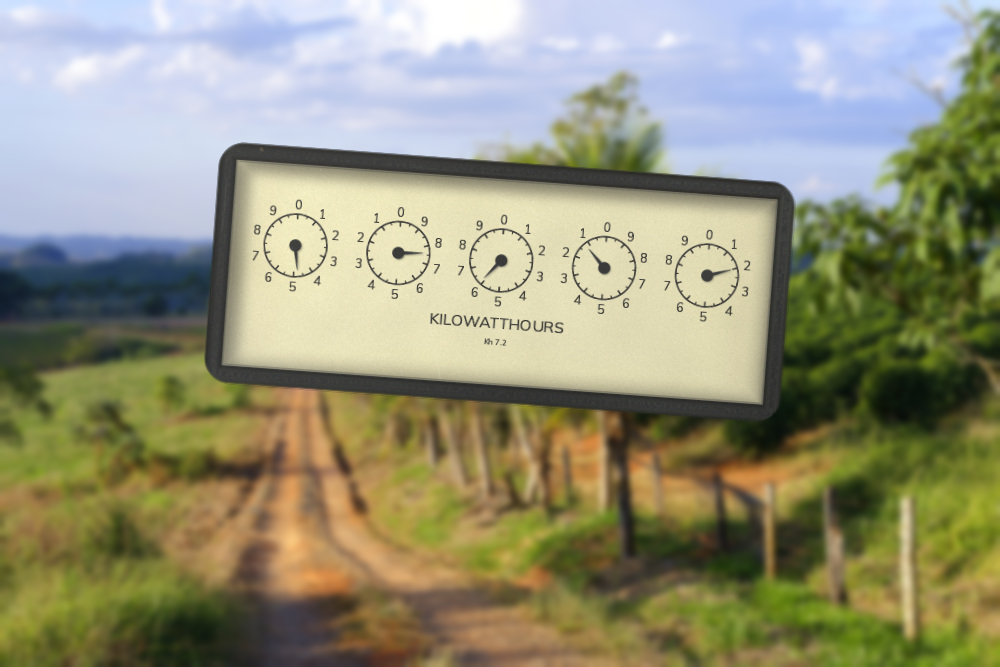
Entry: 47612 kWh
